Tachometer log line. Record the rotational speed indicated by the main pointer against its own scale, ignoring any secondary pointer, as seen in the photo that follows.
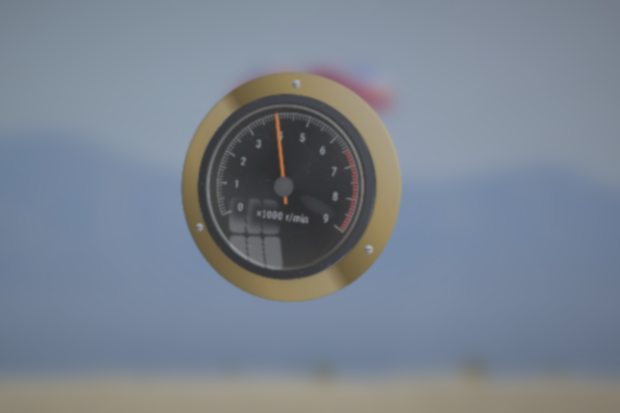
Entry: 4000 rpm
